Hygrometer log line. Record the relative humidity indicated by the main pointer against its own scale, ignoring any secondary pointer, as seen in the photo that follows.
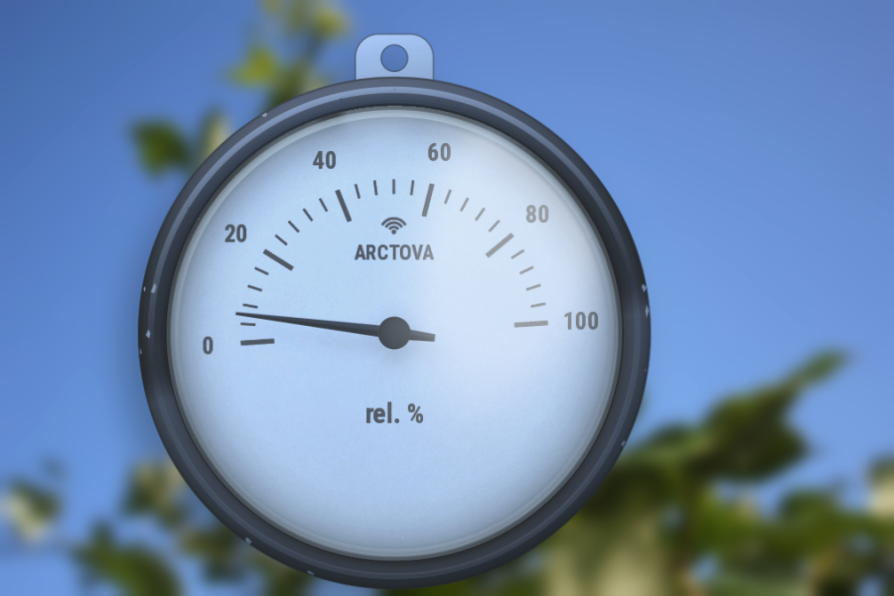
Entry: 6 %
